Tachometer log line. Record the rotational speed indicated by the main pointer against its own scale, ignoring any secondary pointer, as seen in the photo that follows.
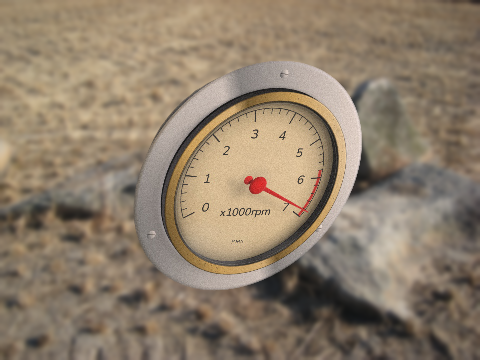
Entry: 6800 rpm
